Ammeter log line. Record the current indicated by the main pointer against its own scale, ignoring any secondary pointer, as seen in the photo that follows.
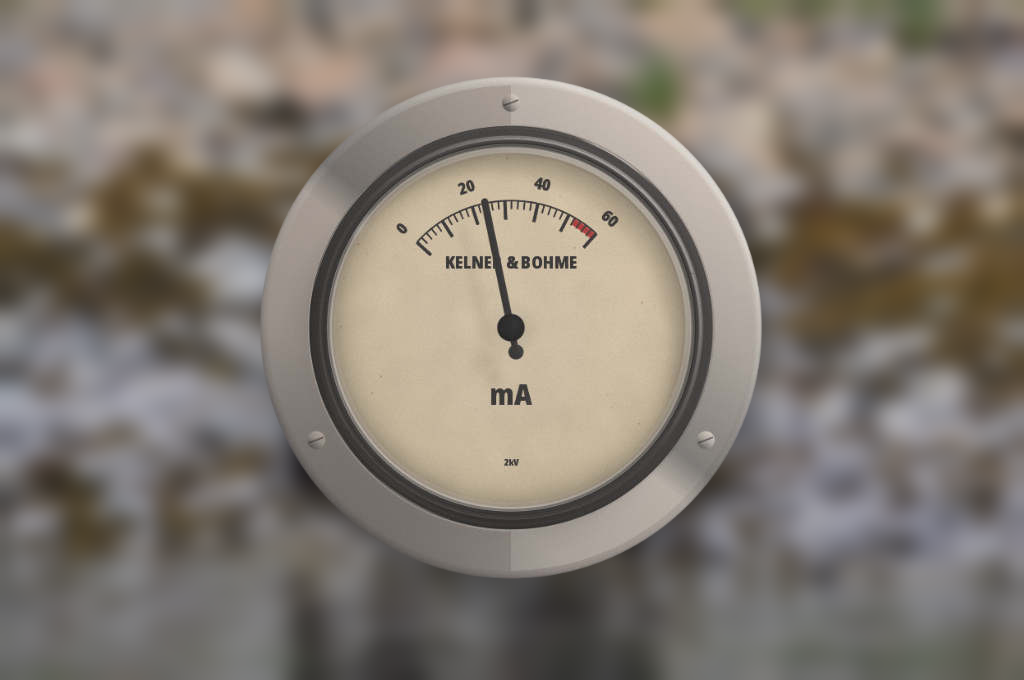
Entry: 24 mA
